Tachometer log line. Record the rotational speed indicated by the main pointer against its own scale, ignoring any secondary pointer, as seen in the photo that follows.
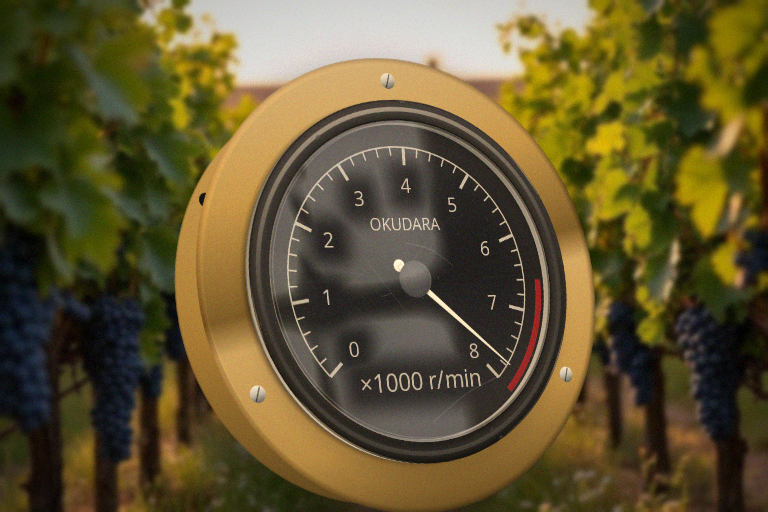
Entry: 7800 rpm
